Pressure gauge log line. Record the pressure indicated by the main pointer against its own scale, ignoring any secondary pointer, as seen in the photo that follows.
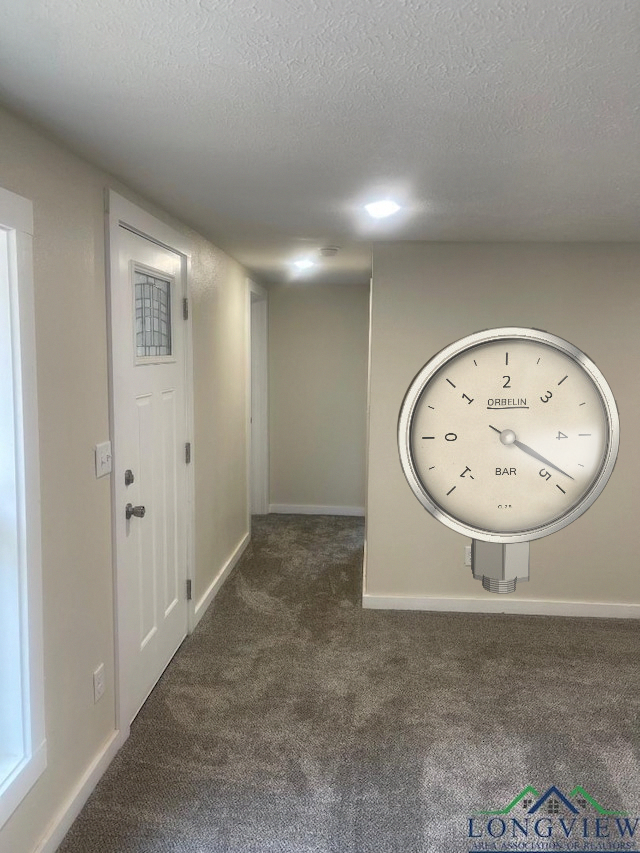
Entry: 4.75 bar
